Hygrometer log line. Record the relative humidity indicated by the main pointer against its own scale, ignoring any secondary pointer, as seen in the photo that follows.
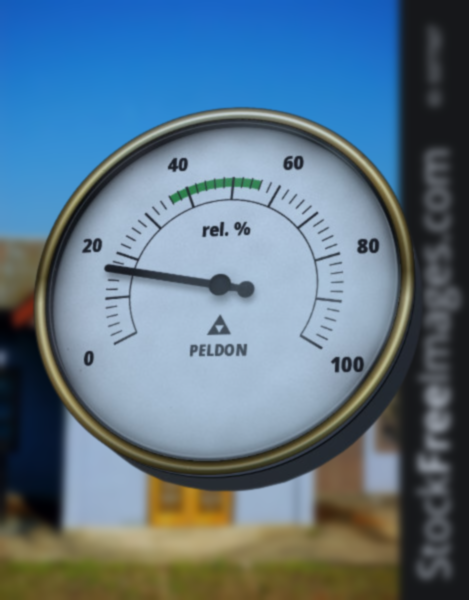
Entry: 16 %
